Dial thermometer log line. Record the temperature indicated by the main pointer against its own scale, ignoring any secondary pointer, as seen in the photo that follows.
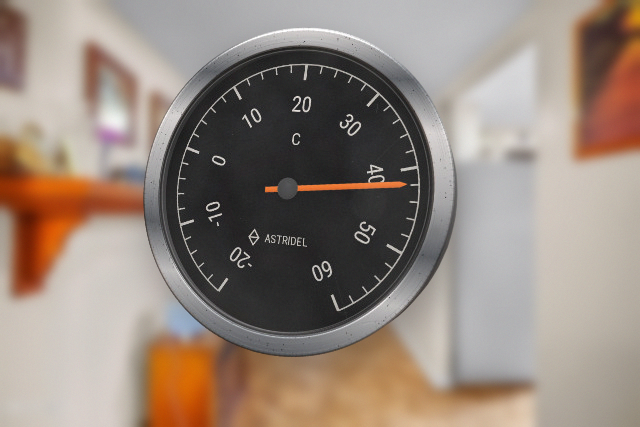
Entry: 42 °C
